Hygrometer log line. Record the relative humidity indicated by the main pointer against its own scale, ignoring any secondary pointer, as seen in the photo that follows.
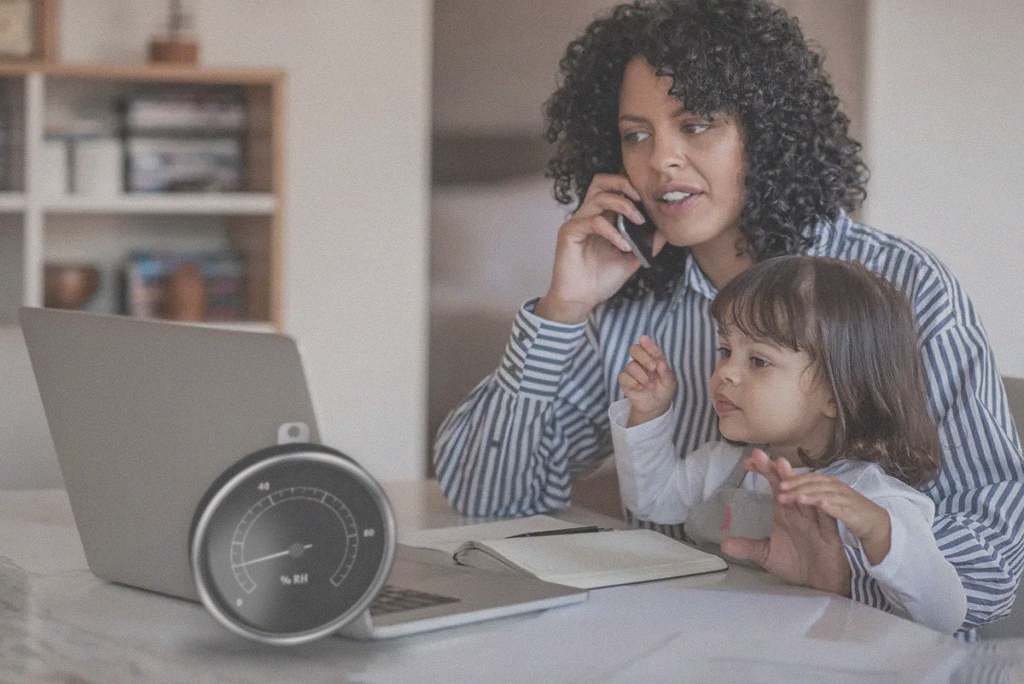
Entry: 12 %
